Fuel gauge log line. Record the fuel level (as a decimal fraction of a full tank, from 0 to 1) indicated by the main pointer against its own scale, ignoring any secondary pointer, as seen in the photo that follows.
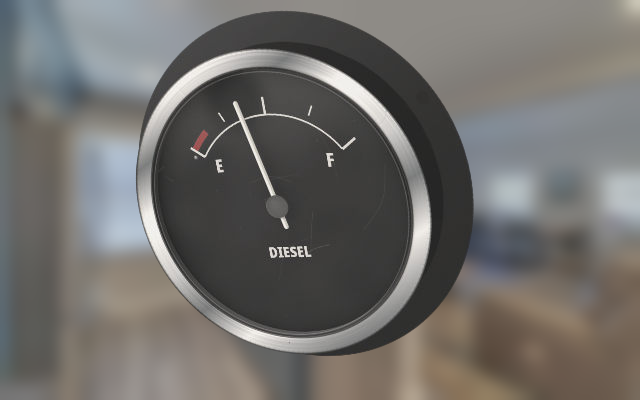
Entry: 0.375
